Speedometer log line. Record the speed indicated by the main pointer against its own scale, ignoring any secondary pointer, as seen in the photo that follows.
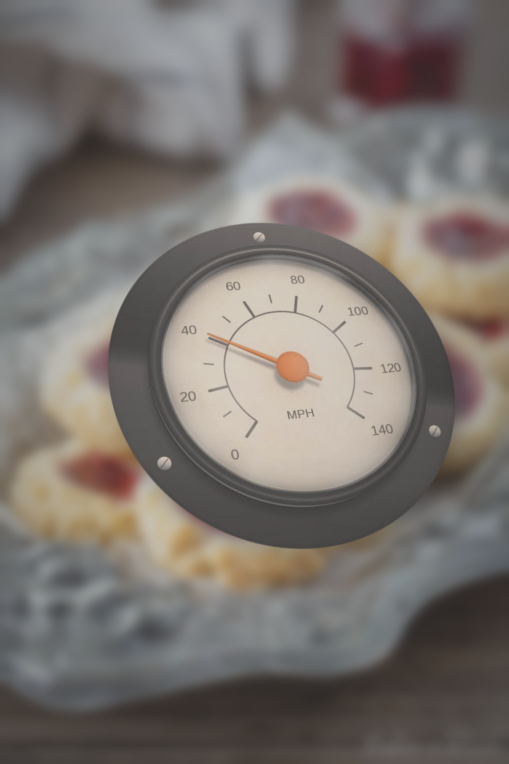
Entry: 40 mph
